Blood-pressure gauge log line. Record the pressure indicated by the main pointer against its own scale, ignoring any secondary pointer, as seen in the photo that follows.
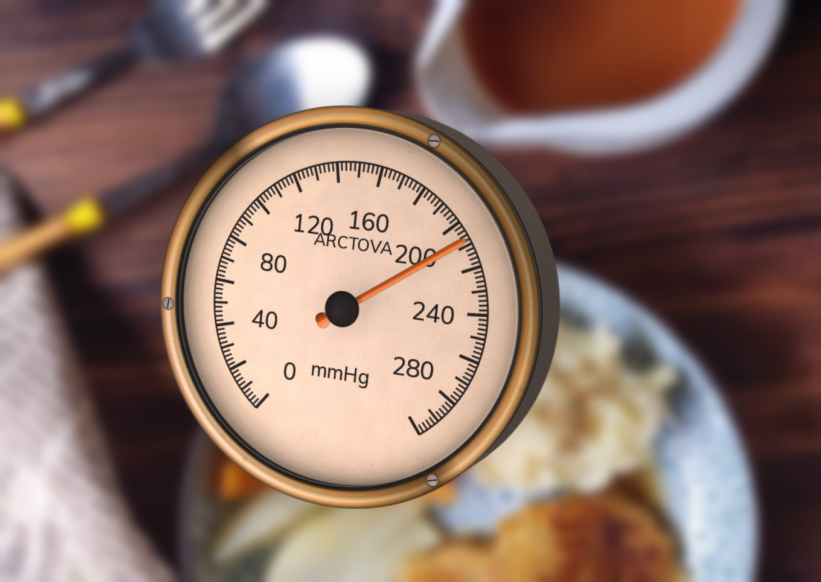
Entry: 208 mmHg
